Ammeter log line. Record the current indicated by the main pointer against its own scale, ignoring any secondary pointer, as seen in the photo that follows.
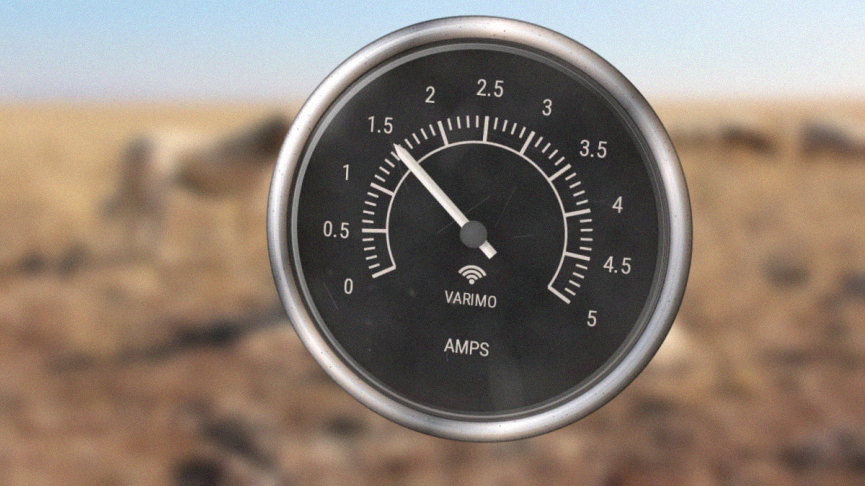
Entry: 1.5 A
